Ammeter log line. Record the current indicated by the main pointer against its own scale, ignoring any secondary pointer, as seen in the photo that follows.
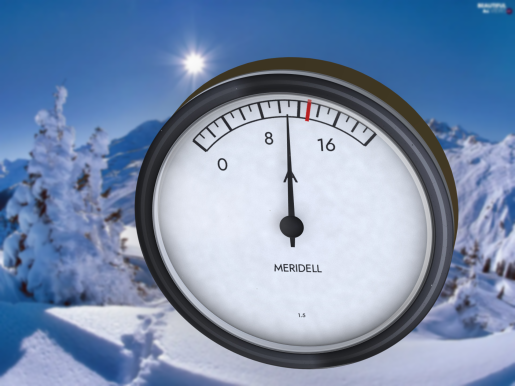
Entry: 11 A
